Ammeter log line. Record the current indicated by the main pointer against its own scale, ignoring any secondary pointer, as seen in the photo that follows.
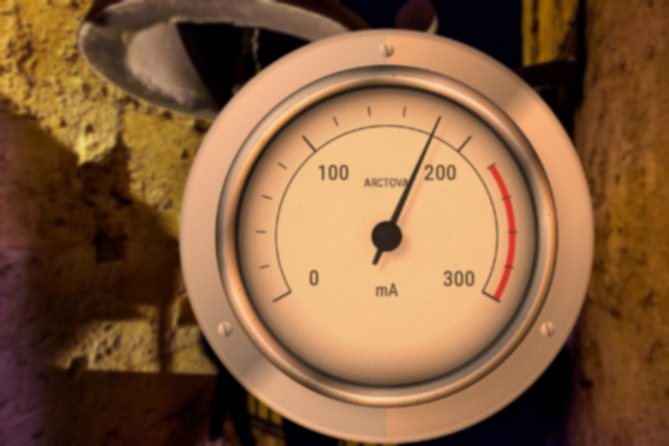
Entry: 180 mA
